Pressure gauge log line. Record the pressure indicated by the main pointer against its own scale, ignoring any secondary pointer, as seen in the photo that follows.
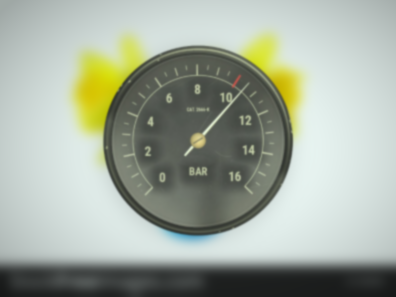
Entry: 10.5 bar
